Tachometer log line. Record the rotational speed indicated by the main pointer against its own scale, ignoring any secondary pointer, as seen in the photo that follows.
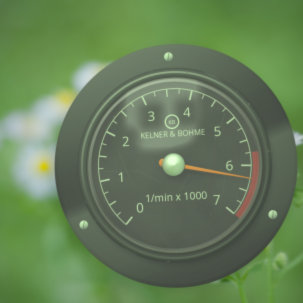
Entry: 6250 rpm
